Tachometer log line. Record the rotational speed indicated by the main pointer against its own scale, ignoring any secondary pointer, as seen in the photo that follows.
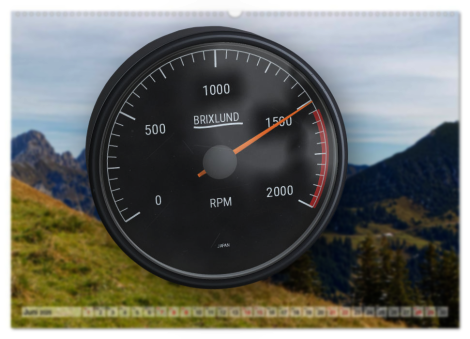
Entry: 1500 rpm
